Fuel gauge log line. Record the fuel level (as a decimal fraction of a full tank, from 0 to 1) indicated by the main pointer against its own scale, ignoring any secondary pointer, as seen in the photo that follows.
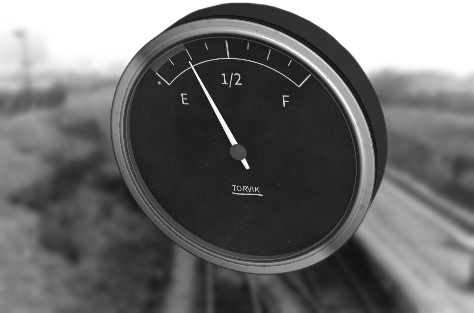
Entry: 0.25
